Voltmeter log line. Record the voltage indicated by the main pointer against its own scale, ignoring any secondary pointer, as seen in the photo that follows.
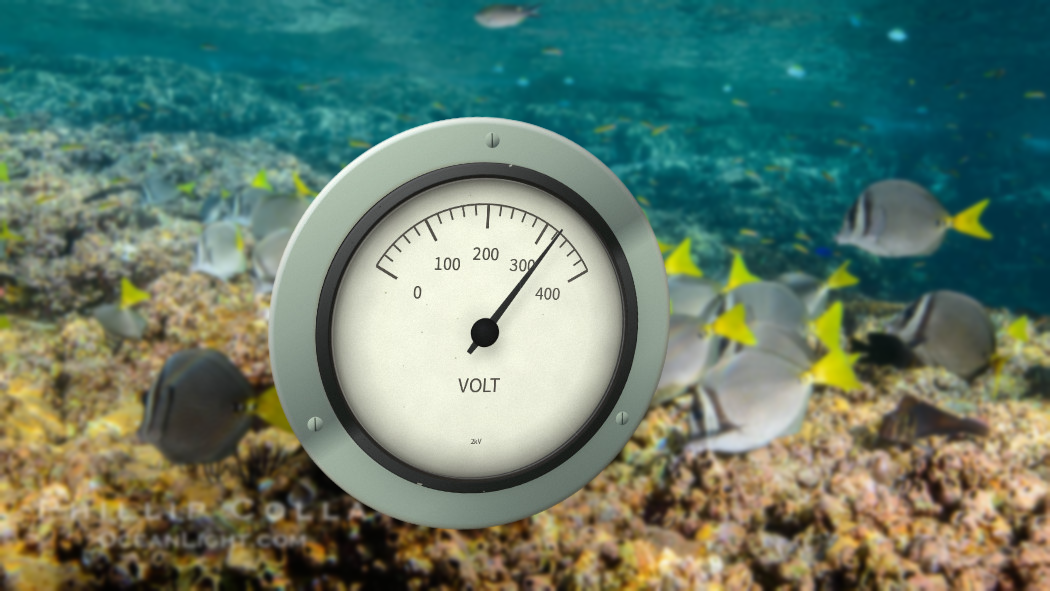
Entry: 320 V
